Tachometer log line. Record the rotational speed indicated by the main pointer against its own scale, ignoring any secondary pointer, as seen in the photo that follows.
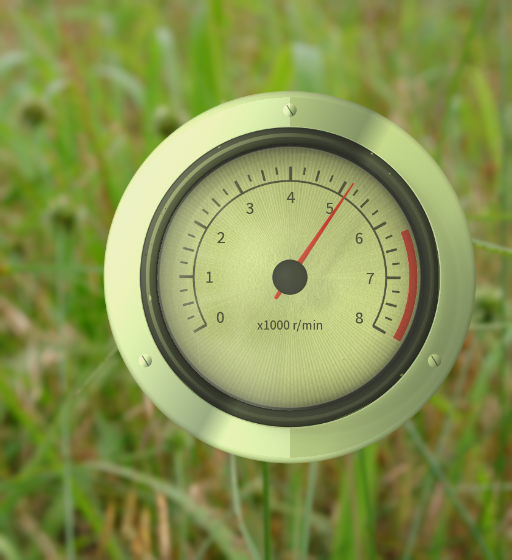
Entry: 5125 rpm
